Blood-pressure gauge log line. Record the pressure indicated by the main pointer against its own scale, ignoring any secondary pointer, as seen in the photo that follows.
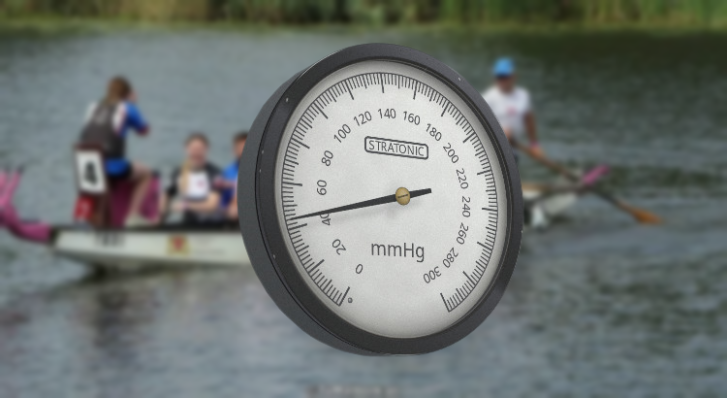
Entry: 44 mmHg
